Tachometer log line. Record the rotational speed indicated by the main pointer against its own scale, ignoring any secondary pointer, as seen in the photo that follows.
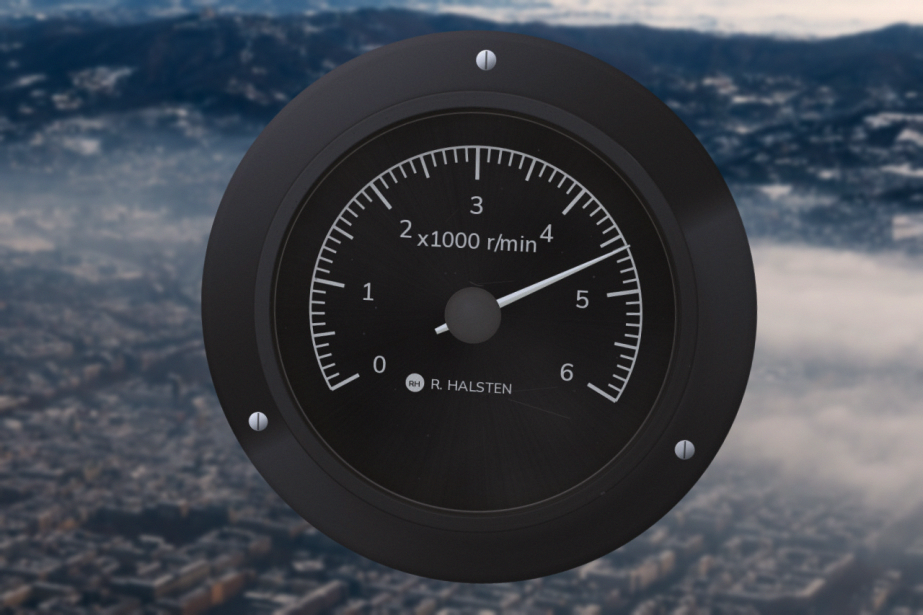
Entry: 4600 rpm
